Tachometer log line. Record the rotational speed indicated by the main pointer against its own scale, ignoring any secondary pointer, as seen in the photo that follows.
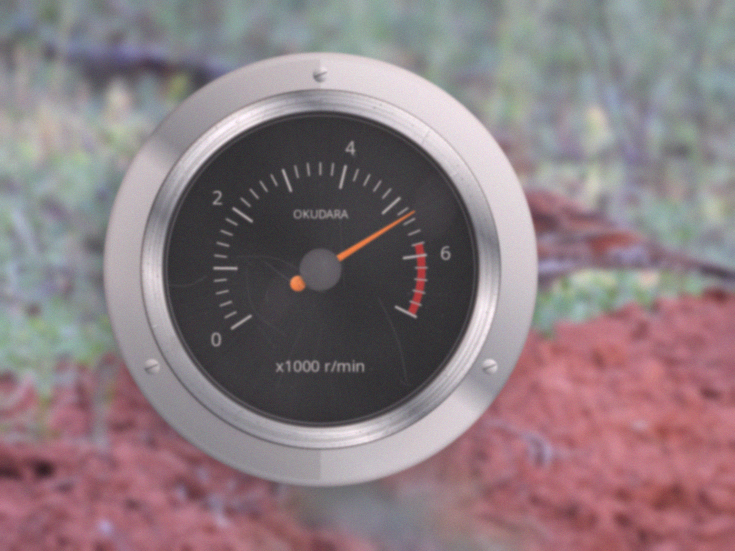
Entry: 5300 rpm
